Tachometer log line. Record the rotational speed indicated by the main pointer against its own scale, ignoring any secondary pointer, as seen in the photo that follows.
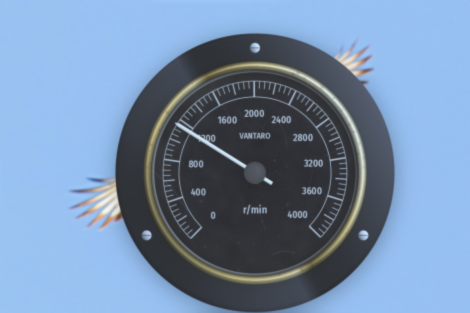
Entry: 1150 rpm
